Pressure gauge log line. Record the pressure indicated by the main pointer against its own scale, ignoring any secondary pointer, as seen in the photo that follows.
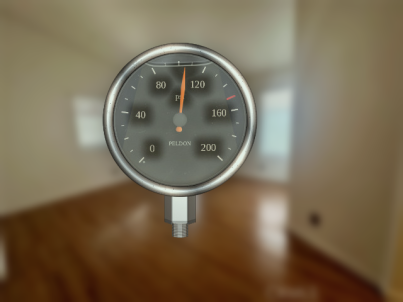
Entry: 105 psi
